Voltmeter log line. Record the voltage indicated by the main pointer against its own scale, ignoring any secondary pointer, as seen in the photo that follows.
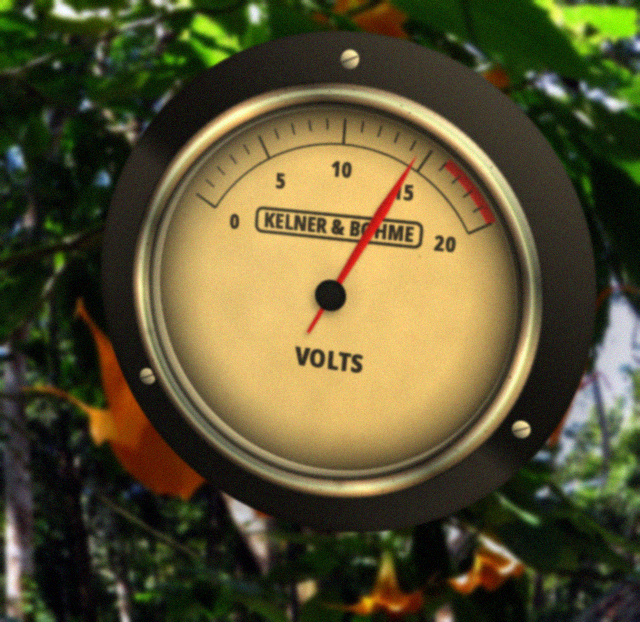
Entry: 14.5 V
